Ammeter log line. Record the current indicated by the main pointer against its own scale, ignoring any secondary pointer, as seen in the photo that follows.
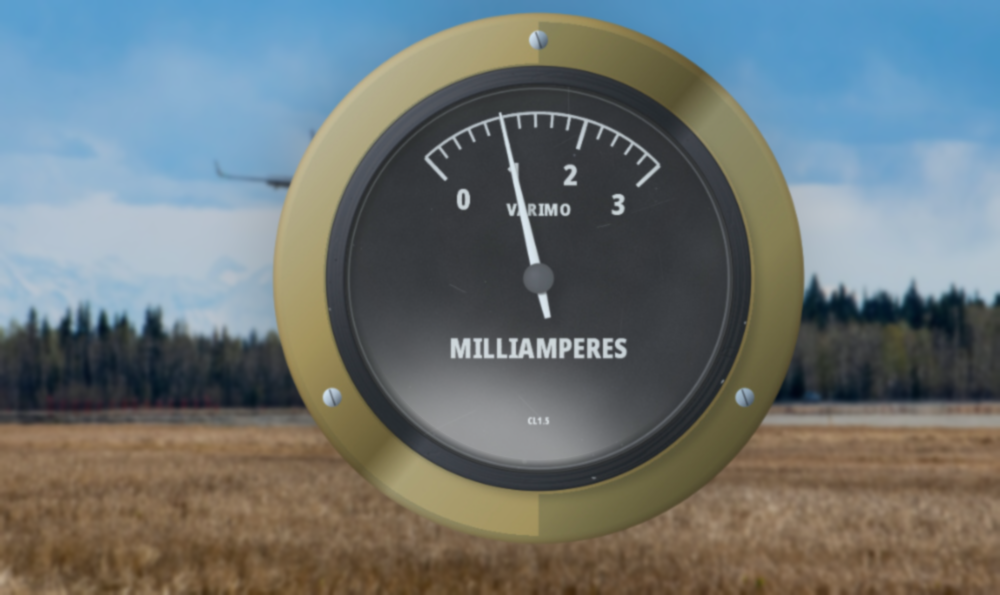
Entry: 1 mA
